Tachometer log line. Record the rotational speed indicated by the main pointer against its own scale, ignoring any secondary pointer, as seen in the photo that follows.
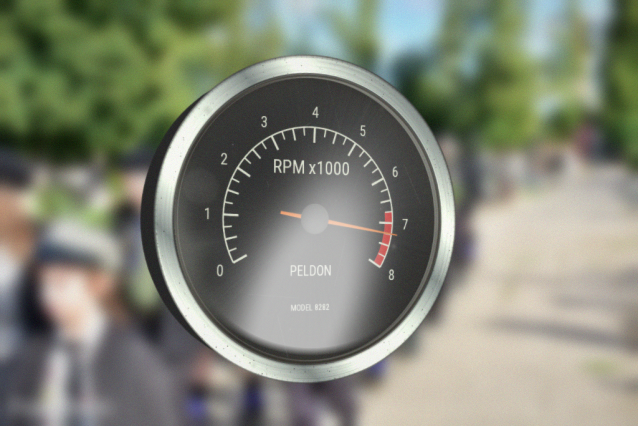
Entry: 7250 rpm
